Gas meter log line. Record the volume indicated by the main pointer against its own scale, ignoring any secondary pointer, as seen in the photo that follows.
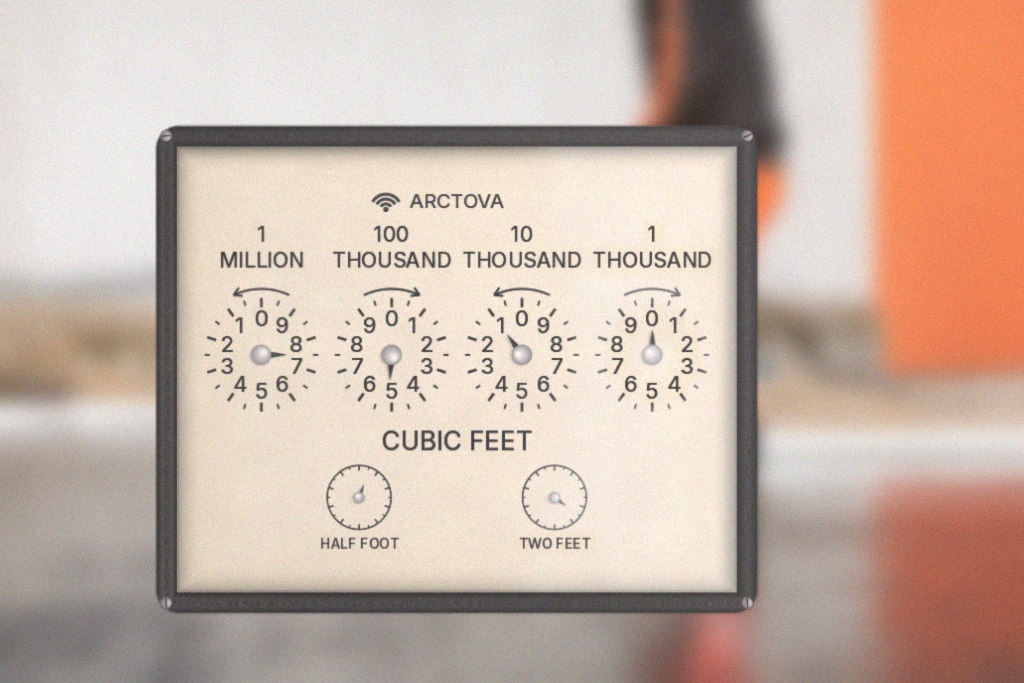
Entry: 751000 ft³
